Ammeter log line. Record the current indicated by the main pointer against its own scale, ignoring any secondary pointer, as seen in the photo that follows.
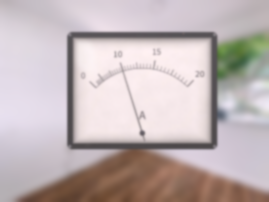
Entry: 10 A
